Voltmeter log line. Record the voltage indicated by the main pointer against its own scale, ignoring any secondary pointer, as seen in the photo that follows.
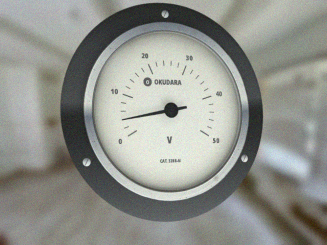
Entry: 4 V
